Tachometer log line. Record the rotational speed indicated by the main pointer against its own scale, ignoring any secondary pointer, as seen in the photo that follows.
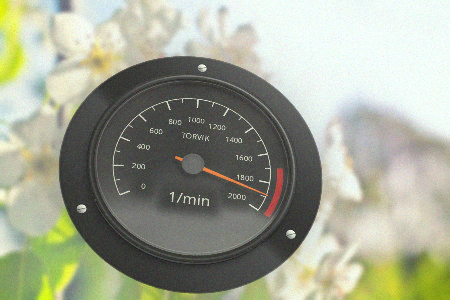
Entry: 1900 rpm
